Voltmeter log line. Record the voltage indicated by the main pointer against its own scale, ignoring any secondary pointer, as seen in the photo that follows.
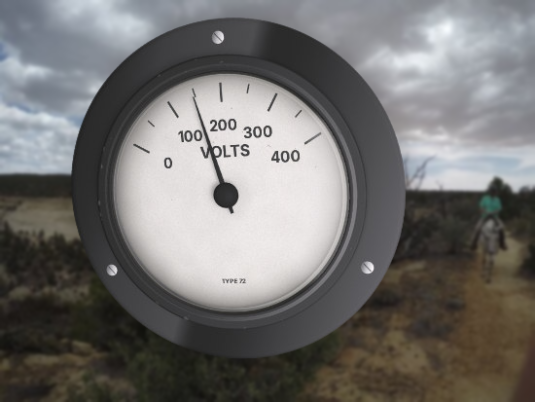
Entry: 150 V
